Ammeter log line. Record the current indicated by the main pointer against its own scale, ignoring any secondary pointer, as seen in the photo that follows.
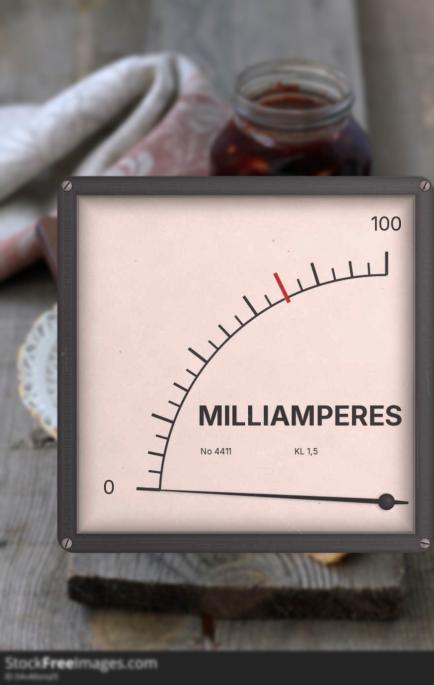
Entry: 0 mA
